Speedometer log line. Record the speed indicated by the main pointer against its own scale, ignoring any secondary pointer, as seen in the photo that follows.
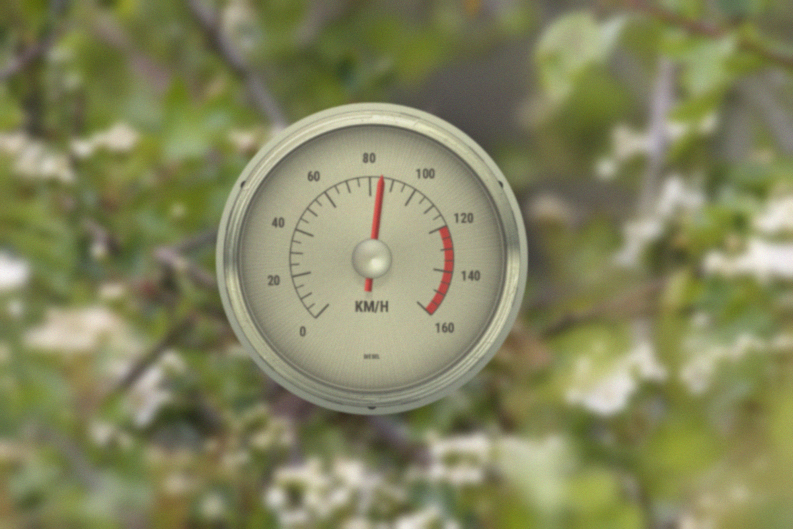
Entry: 85 km/h
